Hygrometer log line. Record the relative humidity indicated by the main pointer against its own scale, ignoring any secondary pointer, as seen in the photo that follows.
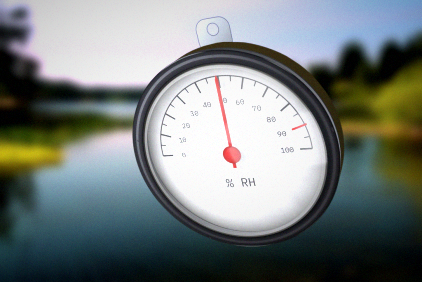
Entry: 50 %
